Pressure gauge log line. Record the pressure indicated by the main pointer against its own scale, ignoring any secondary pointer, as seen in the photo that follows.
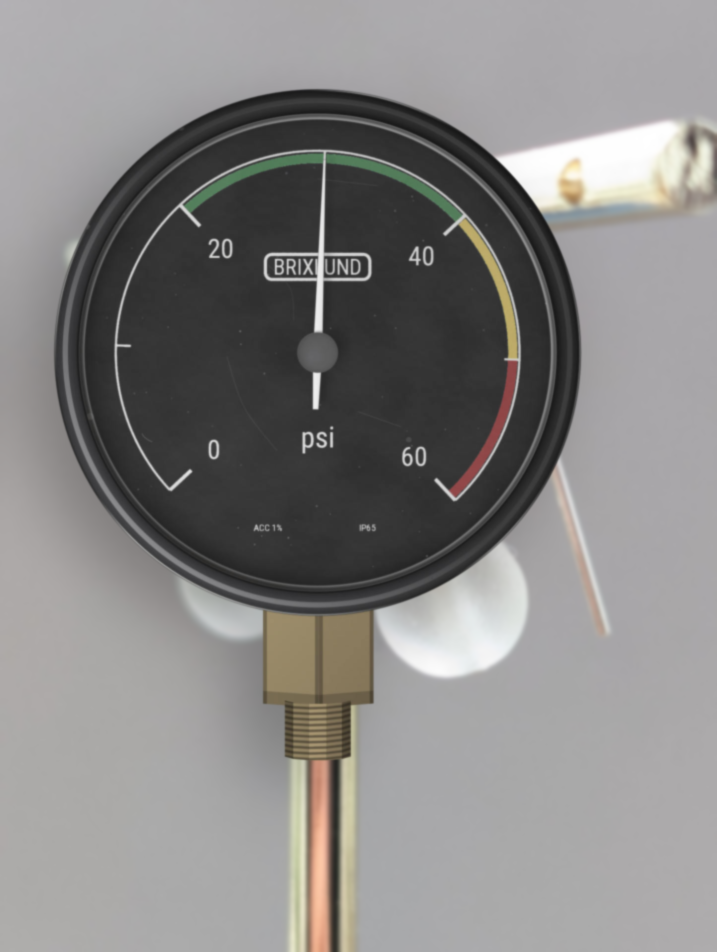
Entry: 30 psi
